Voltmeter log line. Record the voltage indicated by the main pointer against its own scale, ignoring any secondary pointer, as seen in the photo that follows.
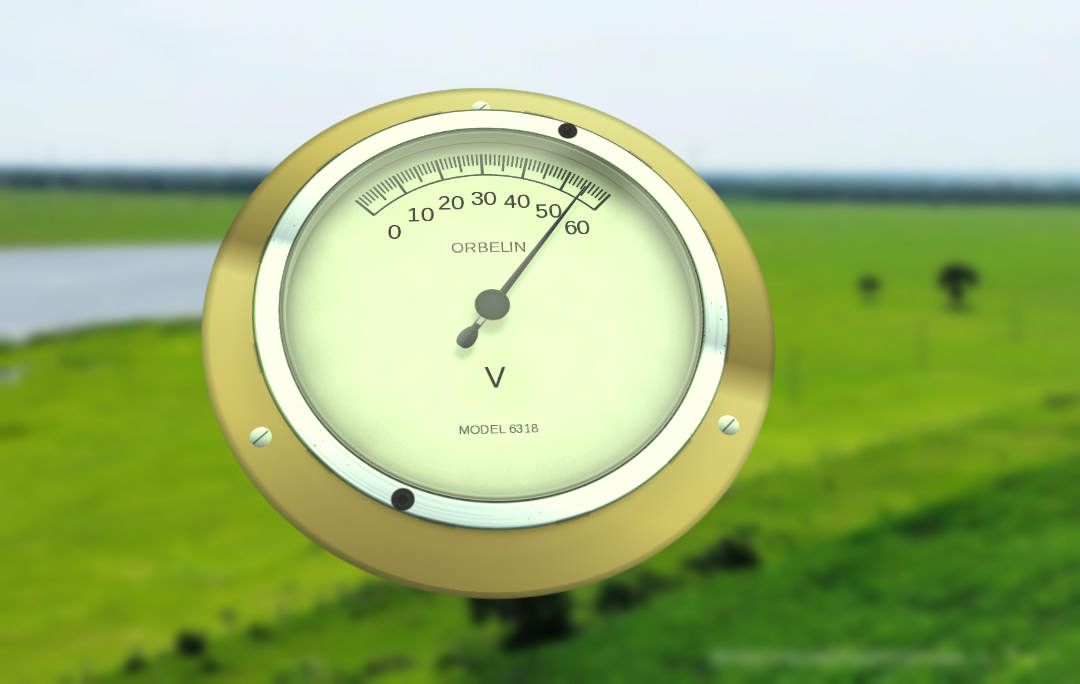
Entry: 55 V
